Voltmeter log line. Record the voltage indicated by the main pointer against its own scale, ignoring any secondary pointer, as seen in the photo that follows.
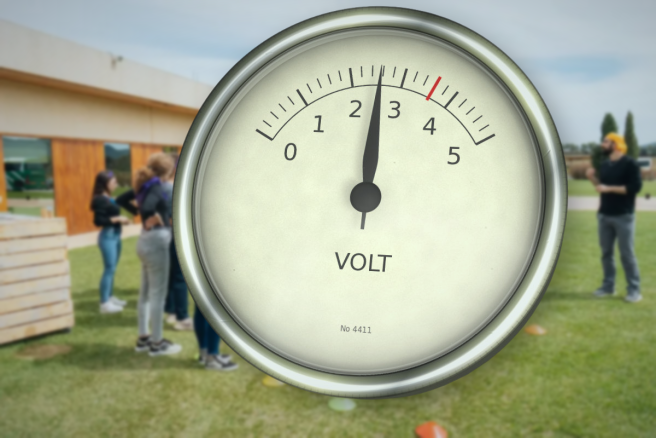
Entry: 2.6 V
